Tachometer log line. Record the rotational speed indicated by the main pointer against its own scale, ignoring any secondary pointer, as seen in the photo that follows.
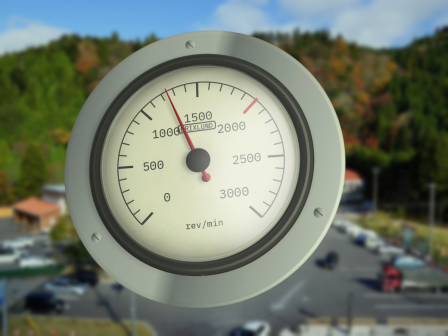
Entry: 1250 rpm
